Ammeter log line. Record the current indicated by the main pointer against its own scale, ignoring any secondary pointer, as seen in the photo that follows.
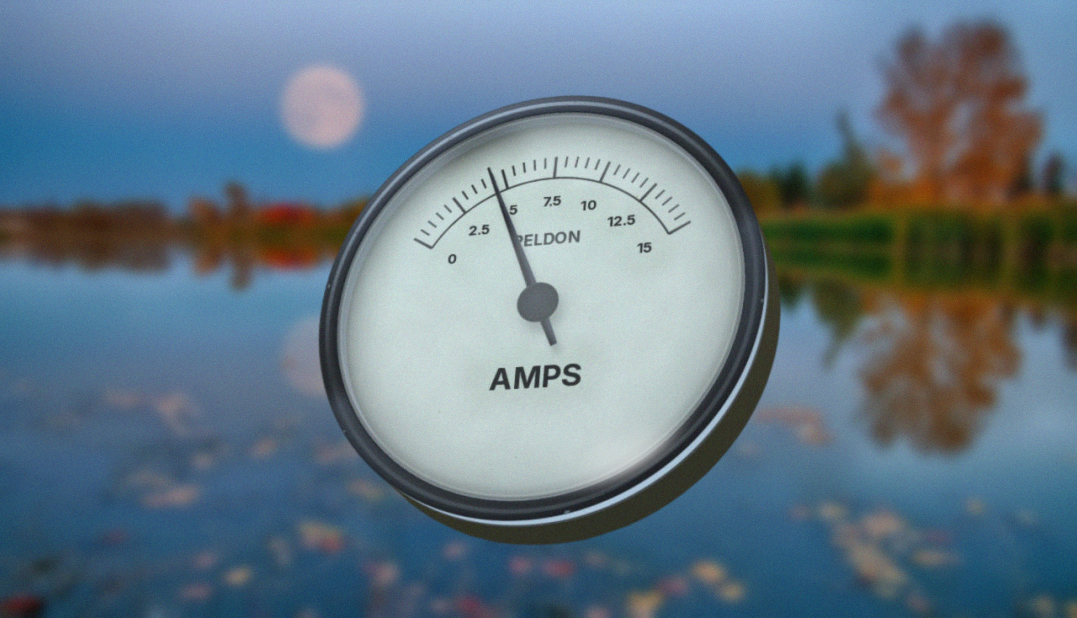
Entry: 4.5 A
